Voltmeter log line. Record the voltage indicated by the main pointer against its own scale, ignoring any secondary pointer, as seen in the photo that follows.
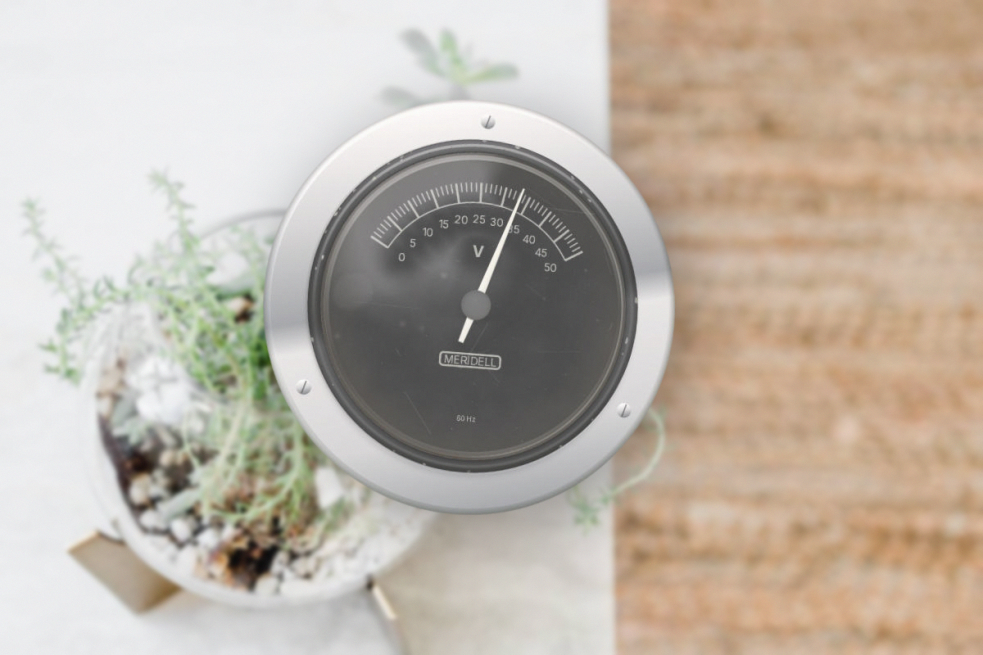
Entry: 33 V
